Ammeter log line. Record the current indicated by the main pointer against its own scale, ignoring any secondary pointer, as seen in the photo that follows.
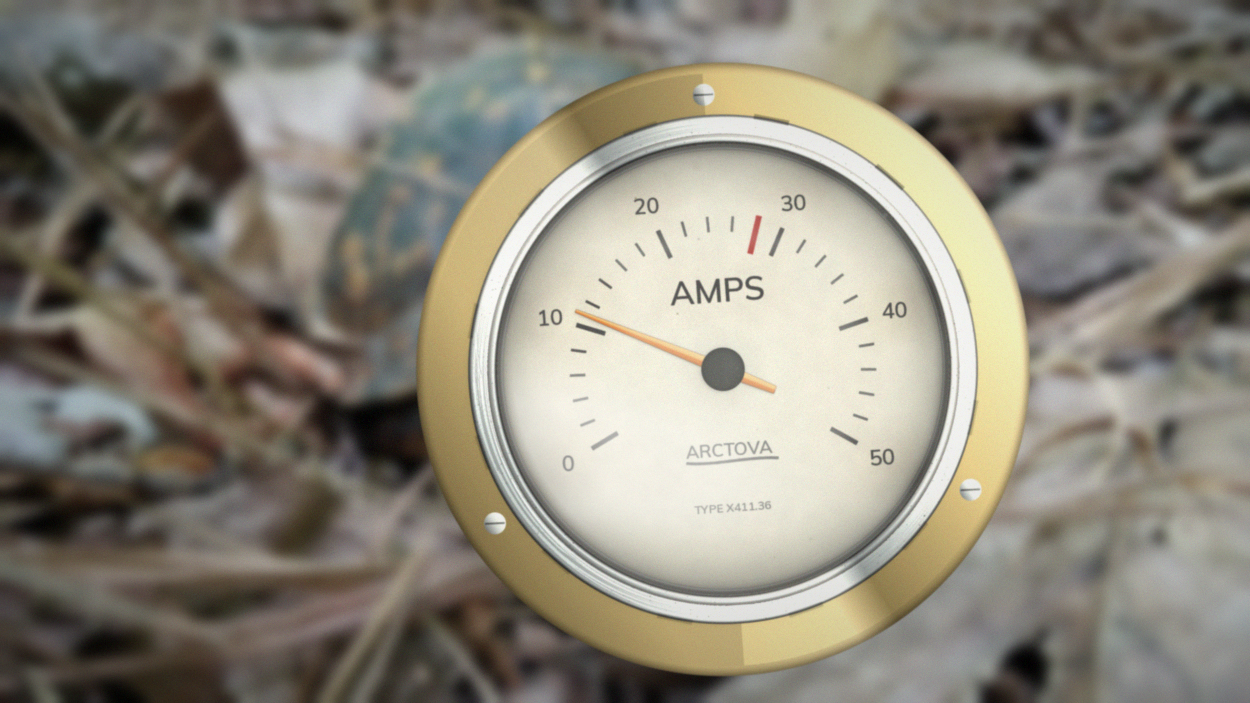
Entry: 11 A
